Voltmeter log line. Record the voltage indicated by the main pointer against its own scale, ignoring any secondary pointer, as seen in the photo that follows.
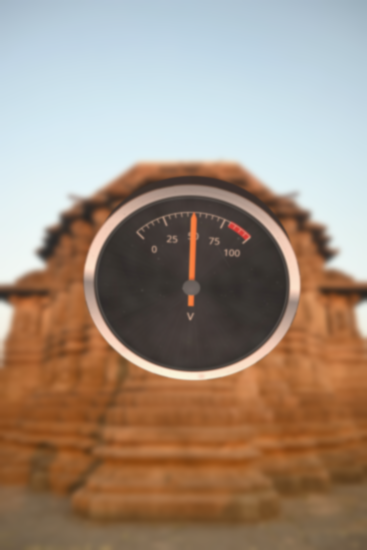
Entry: 50 V
